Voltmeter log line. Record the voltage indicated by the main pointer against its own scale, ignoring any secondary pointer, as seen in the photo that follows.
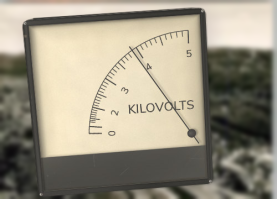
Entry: 3.9 kV
